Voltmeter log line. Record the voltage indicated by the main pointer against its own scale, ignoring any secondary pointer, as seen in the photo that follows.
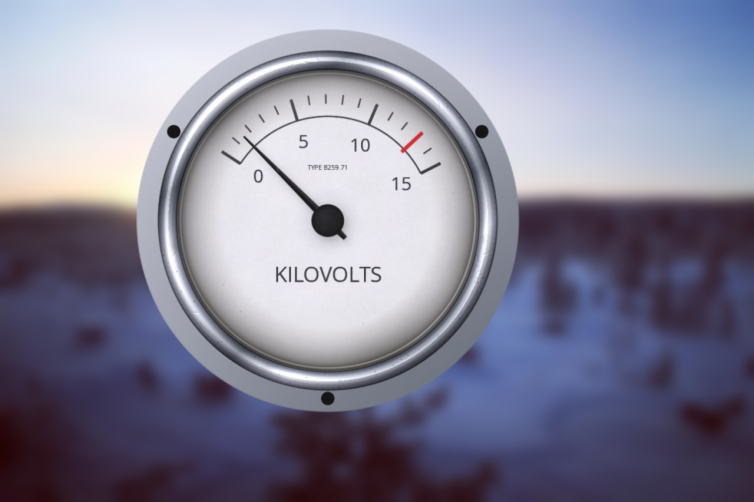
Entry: 1.5 kV
